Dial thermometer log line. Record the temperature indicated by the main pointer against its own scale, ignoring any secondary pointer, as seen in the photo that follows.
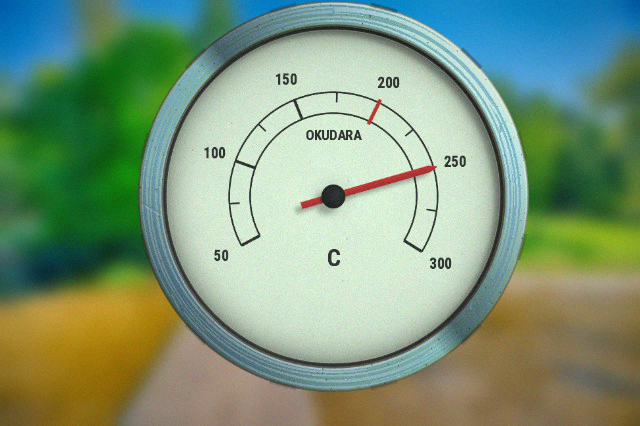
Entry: 250 °C
